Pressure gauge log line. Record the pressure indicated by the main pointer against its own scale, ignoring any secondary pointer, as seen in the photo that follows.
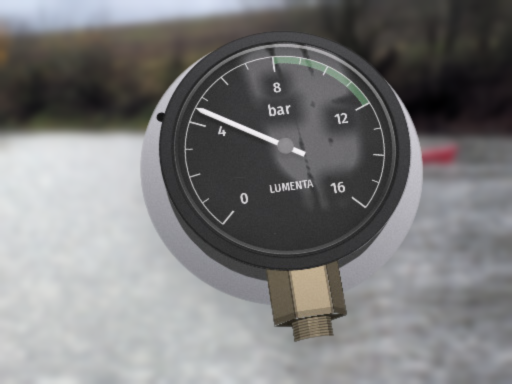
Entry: 4.5 bar
